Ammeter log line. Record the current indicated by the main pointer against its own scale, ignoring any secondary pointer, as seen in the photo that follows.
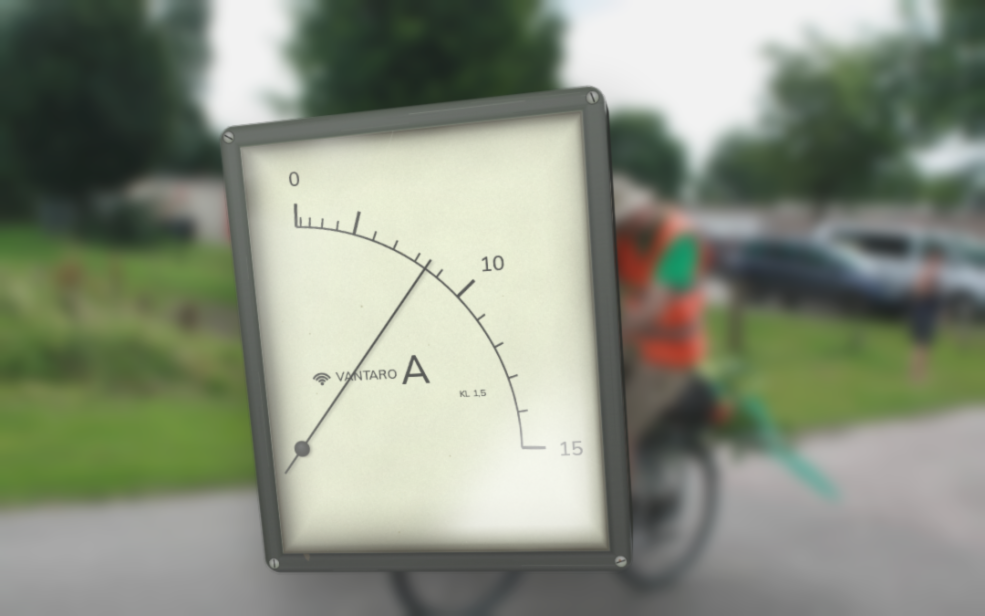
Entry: 8.5 A
